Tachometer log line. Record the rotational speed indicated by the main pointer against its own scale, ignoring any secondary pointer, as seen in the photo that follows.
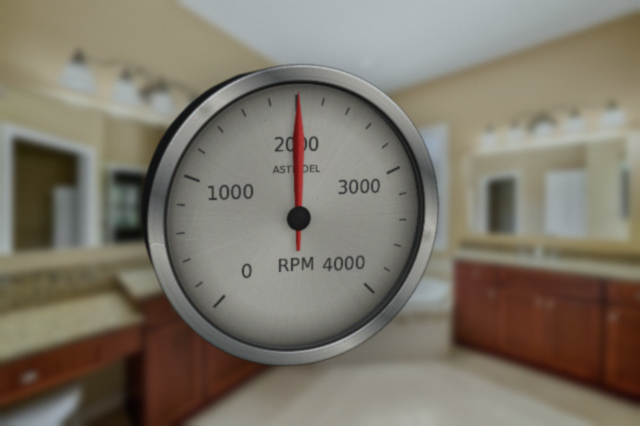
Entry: 2000 rpm
